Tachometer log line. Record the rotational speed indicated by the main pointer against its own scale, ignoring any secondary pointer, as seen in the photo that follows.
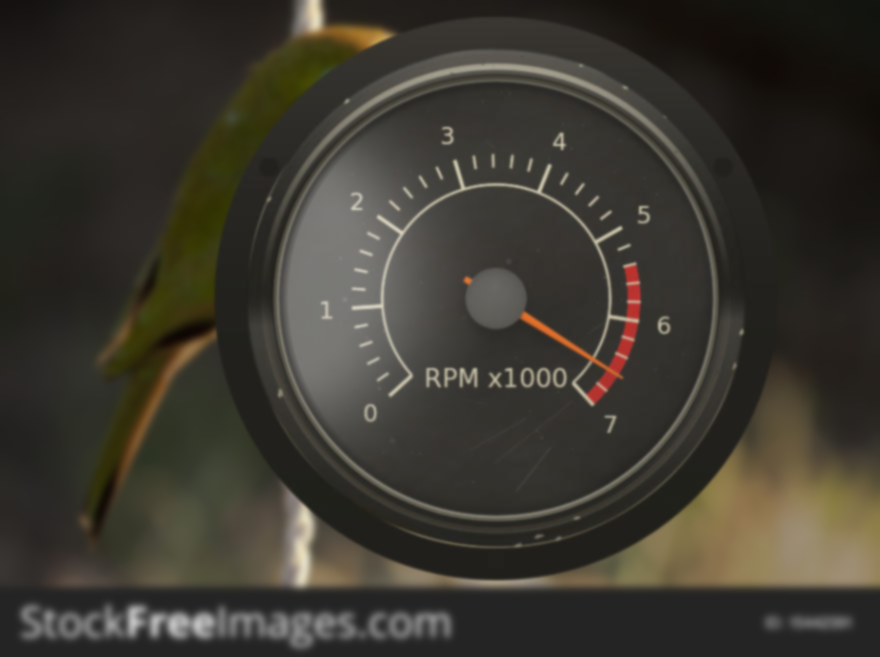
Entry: 6600 rpm
